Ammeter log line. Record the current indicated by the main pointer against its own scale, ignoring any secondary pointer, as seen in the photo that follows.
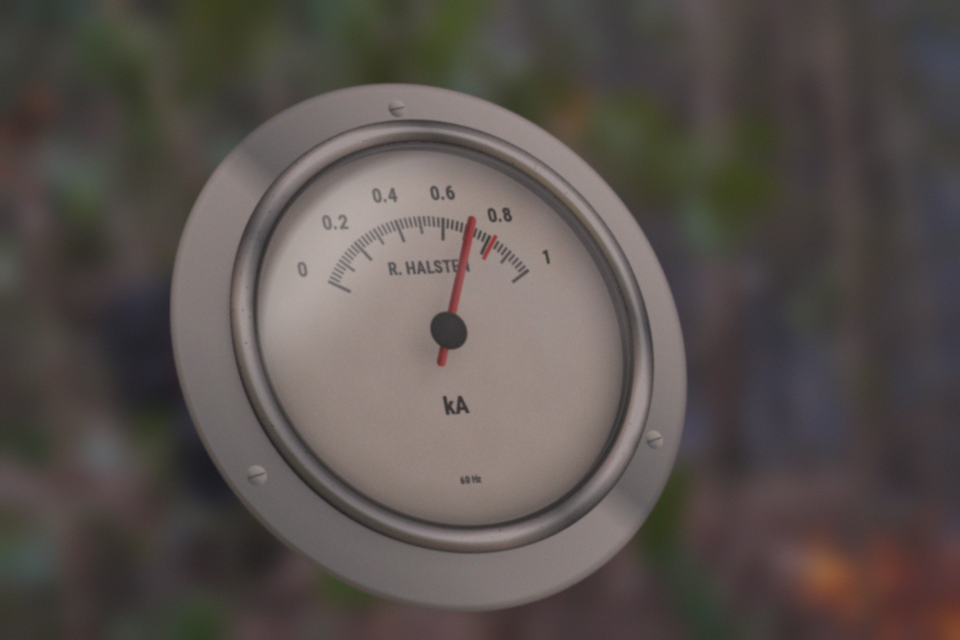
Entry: 0.7 kA
